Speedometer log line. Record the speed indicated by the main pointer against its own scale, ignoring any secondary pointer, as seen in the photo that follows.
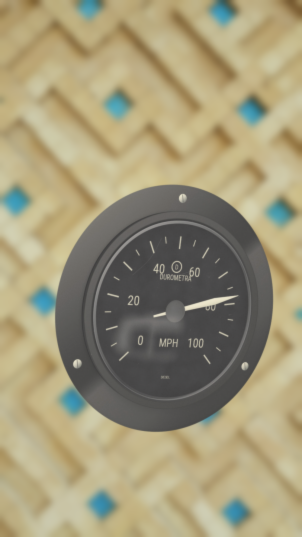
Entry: 77.5 mph
